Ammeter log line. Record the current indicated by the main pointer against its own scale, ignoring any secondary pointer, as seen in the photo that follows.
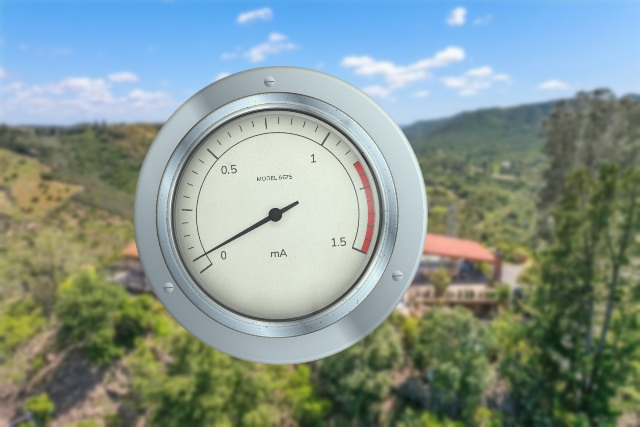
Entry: 0.05 mA
